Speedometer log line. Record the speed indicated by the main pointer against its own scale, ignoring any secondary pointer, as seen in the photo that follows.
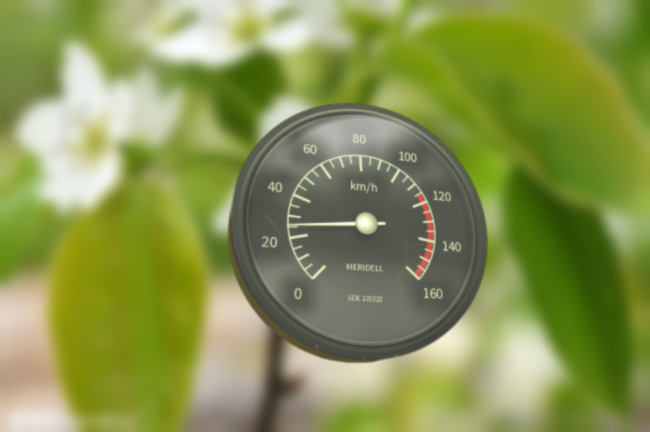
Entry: 25 km/h
